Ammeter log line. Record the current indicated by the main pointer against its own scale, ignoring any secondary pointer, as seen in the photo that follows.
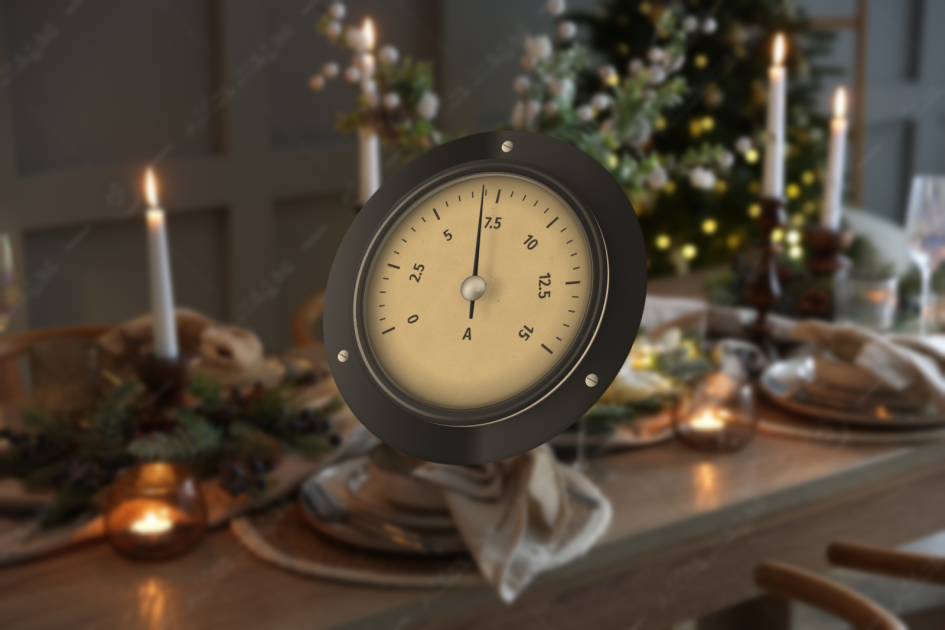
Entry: 7 A
